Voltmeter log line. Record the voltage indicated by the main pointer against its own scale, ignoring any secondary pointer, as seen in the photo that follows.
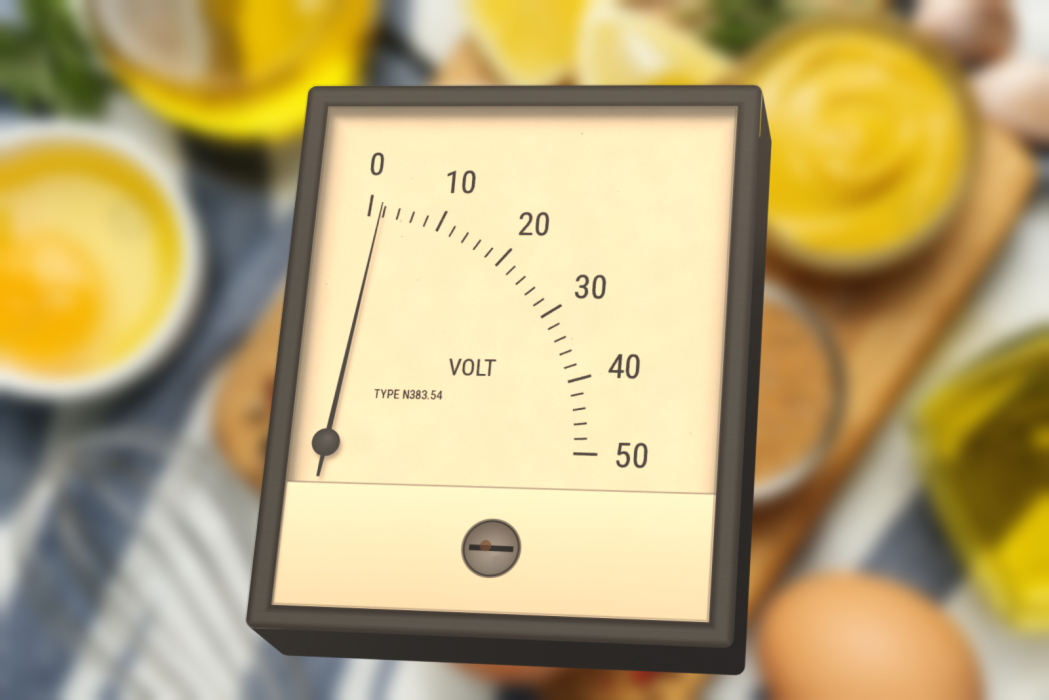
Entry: 2 V
